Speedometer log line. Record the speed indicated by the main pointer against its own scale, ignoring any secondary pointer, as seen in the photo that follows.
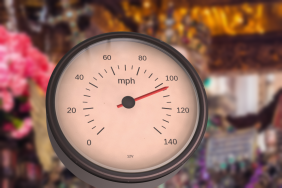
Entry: 105 mph
